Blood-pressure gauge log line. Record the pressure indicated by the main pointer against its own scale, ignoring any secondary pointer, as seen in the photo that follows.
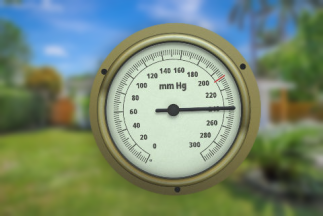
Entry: 240 mmHg
